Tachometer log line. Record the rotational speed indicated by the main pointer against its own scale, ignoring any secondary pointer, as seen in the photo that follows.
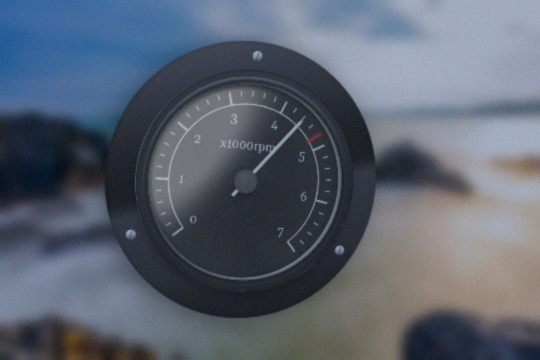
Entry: 4400 rpm
